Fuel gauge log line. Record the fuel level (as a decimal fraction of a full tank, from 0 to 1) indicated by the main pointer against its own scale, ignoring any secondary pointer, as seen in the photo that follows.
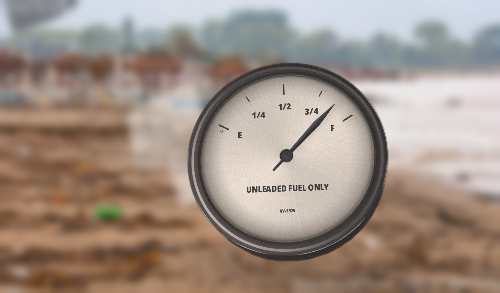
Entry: 0.875
